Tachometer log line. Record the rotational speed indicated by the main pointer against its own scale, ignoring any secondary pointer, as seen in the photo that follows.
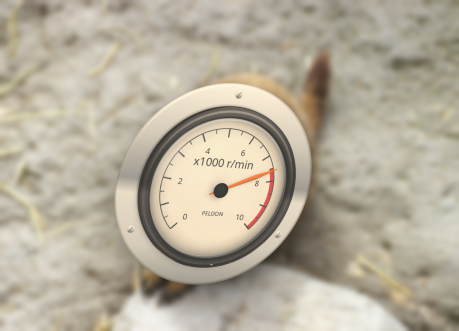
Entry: 7500 rpm
